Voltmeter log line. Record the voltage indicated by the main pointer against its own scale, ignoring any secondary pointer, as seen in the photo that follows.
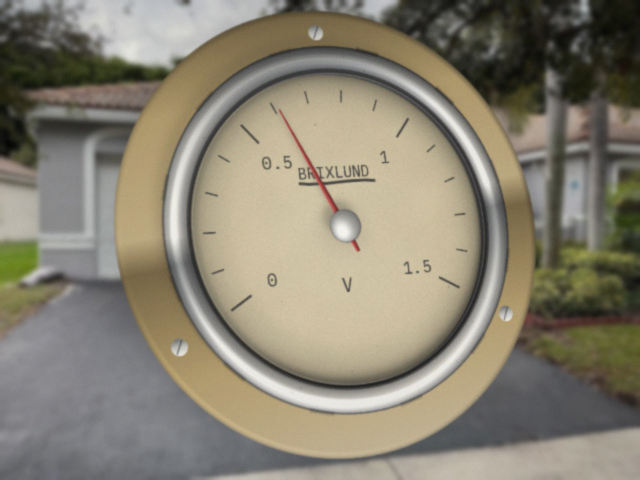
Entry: 0.6 V
